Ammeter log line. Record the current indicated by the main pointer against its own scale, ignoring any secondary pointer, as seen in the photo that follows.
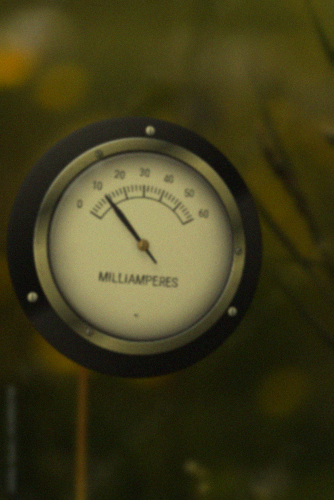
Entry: 10 mA
